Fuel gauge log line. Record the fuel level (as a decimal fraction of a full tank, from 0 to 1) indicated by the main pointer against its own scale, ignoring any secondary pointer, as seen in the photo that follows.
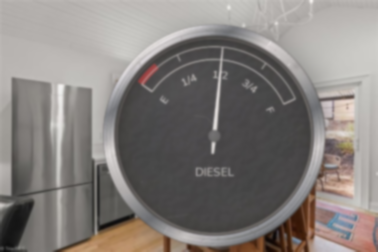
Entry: 0.5
